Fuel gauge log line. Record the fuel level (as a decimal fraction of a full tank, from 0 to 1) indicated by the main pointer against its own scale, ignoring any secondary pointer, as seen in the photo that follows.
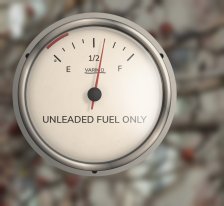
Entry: 0.625
